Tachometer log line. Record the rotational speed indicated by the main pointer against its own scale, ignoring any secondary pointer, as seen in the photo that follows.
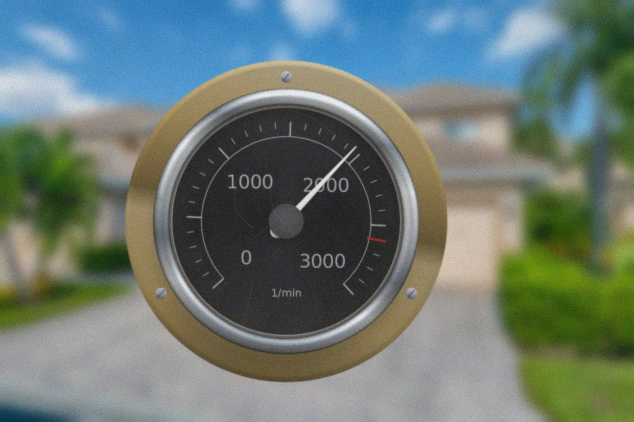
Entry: 1950 rpm
